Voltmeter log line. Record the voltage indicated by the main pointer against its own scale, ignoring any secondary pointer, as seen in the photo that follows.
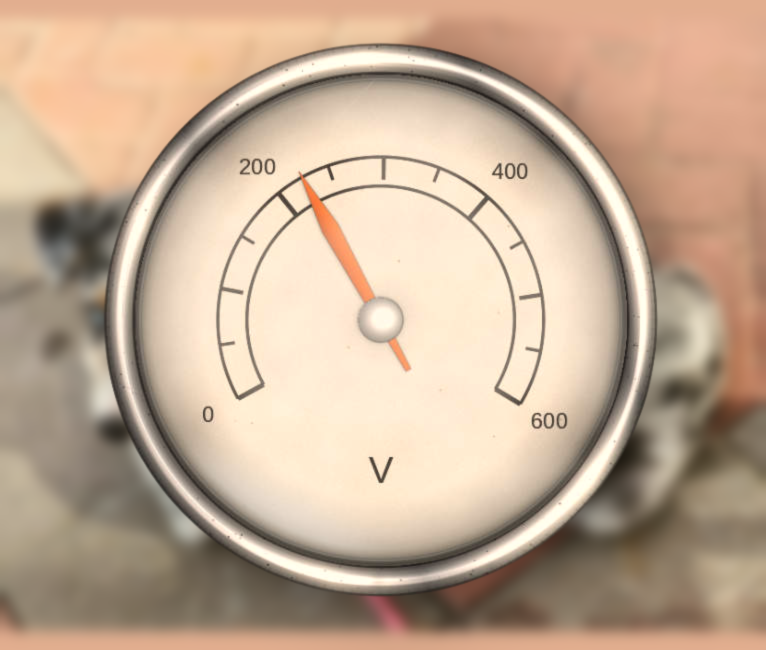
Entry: 225 V
